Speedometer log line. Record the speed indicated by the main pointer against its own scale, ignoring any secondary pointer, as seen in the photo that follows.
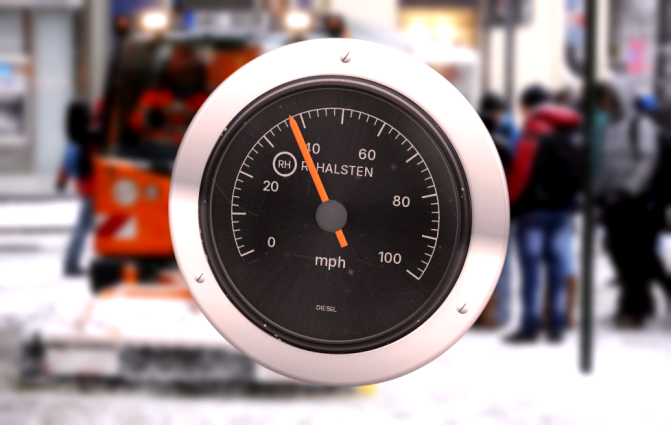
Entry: 38 mph
